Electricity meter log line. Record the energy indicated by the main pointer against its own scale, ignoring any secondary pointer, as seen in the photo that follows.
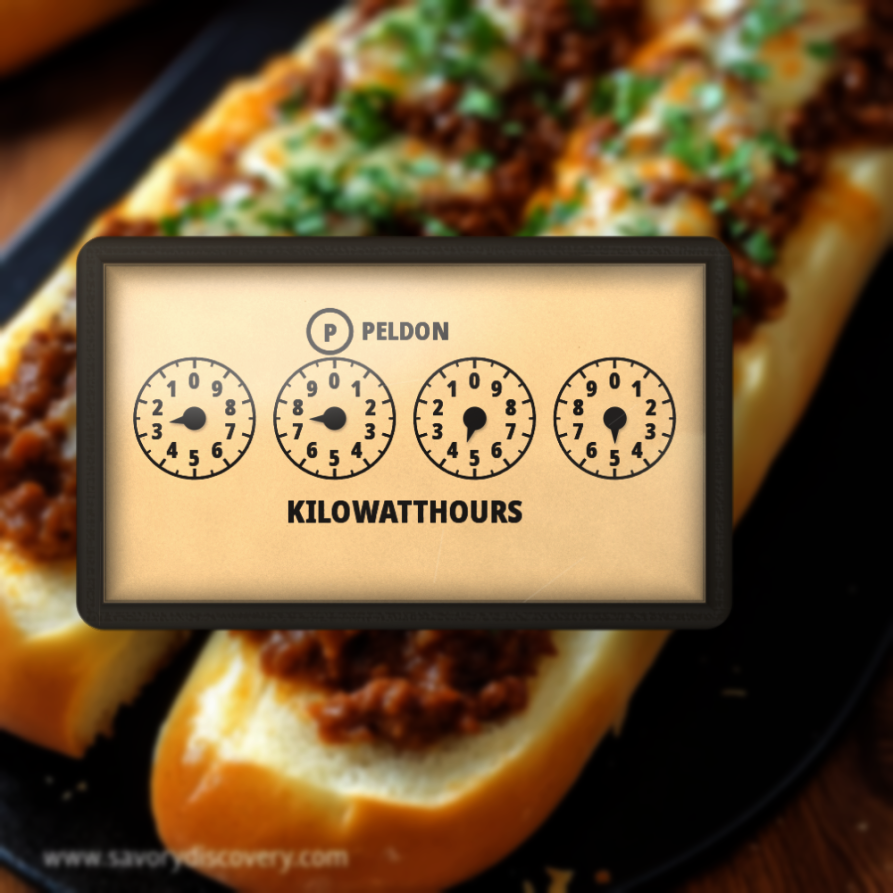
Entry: 2745 kWh
